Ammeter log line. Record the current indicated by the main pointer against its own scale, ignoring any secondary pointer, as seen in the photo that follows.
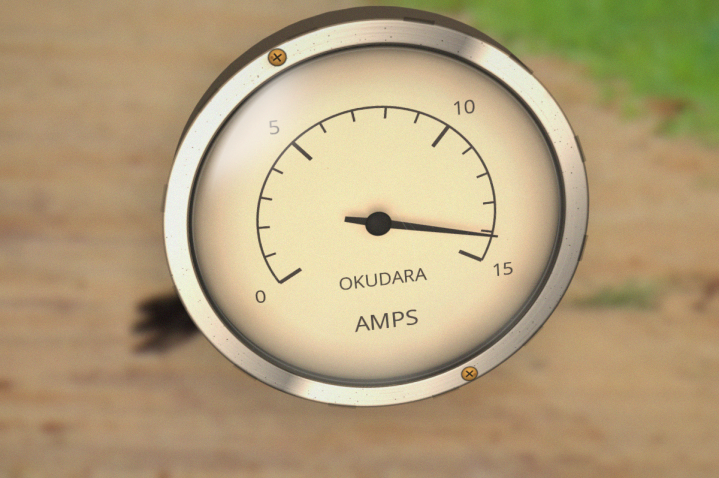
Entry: 14 A
